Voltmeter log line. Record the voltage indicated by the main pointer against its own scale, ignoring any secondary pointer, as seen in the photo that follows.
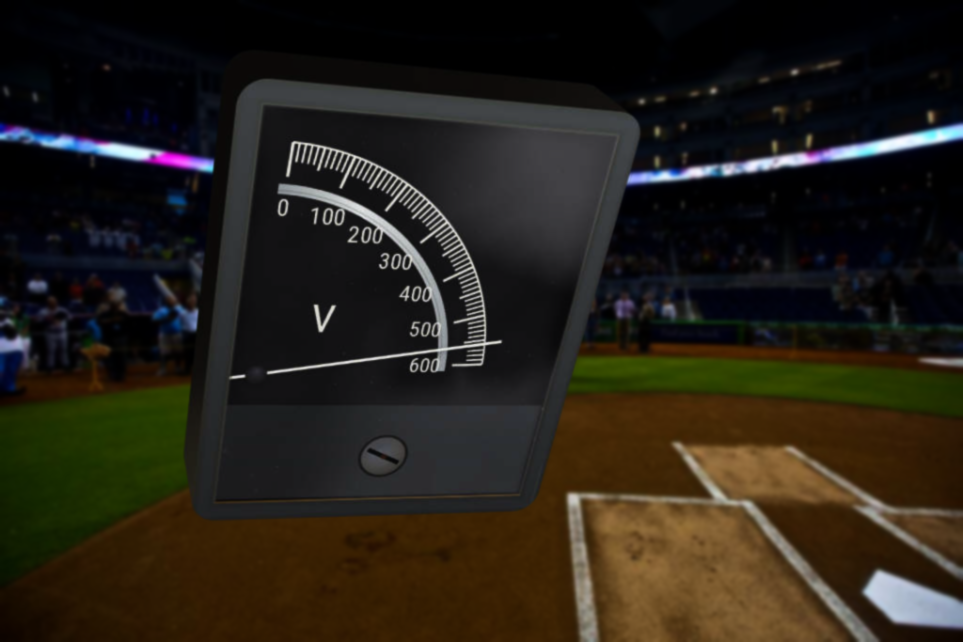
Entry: 550 V
